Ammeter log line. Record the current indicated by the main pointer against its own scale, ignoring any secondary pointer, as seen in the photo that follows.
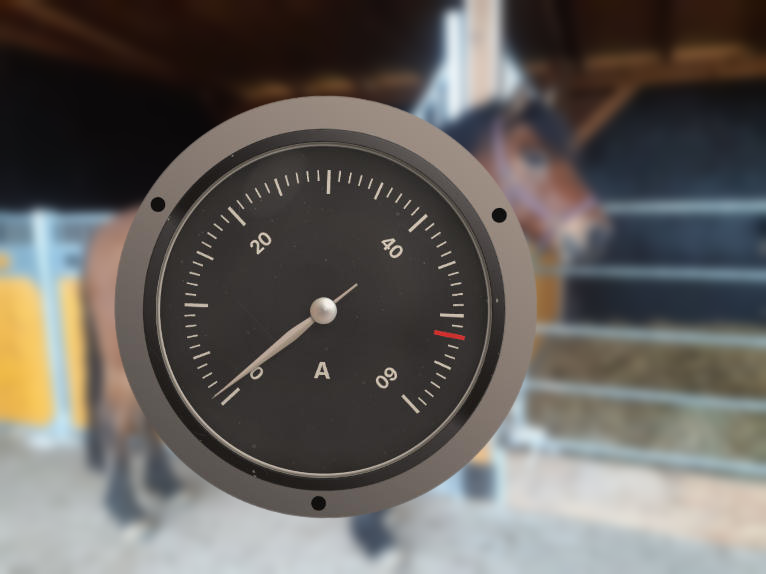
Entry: 1 A
